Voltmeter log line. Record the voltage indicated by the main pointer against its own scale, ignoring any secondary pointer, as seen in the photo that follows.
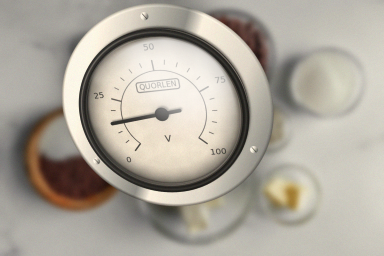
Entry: 15 V
